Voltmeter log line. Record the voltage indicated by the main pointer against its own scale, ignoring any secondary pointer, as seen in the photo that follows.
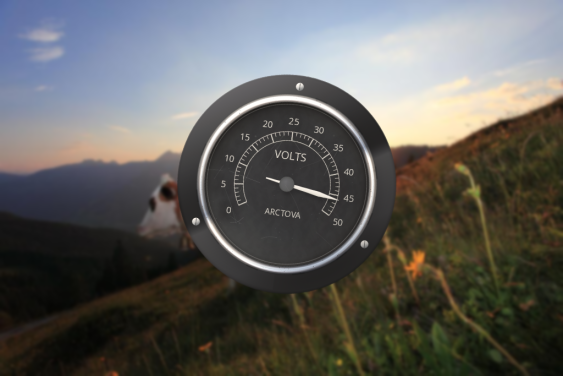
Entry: 46 V
